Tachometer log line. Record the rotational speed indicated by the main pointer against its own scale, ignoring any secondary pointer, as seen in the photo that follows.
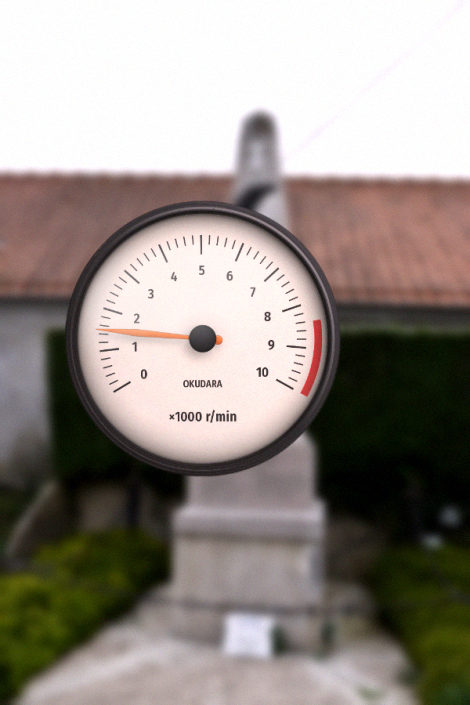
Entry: 1500 rpm
